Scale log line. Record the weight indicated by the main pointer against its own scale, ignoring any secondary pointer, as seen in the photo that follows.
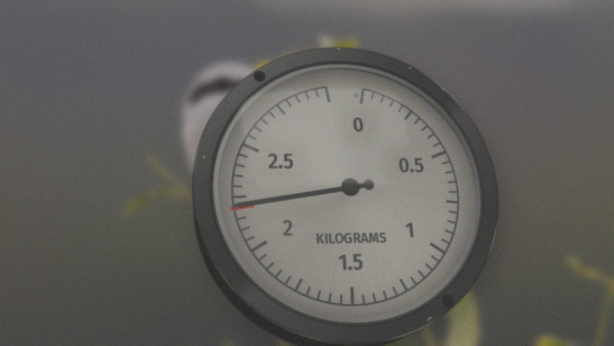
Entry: 2.2 kg
